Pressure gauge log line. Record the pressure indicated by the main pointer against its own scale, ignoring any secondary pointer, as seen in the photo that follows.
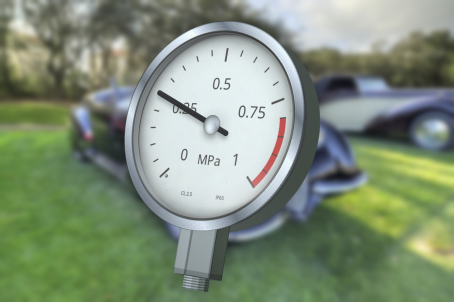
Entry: 0.25 MPa
